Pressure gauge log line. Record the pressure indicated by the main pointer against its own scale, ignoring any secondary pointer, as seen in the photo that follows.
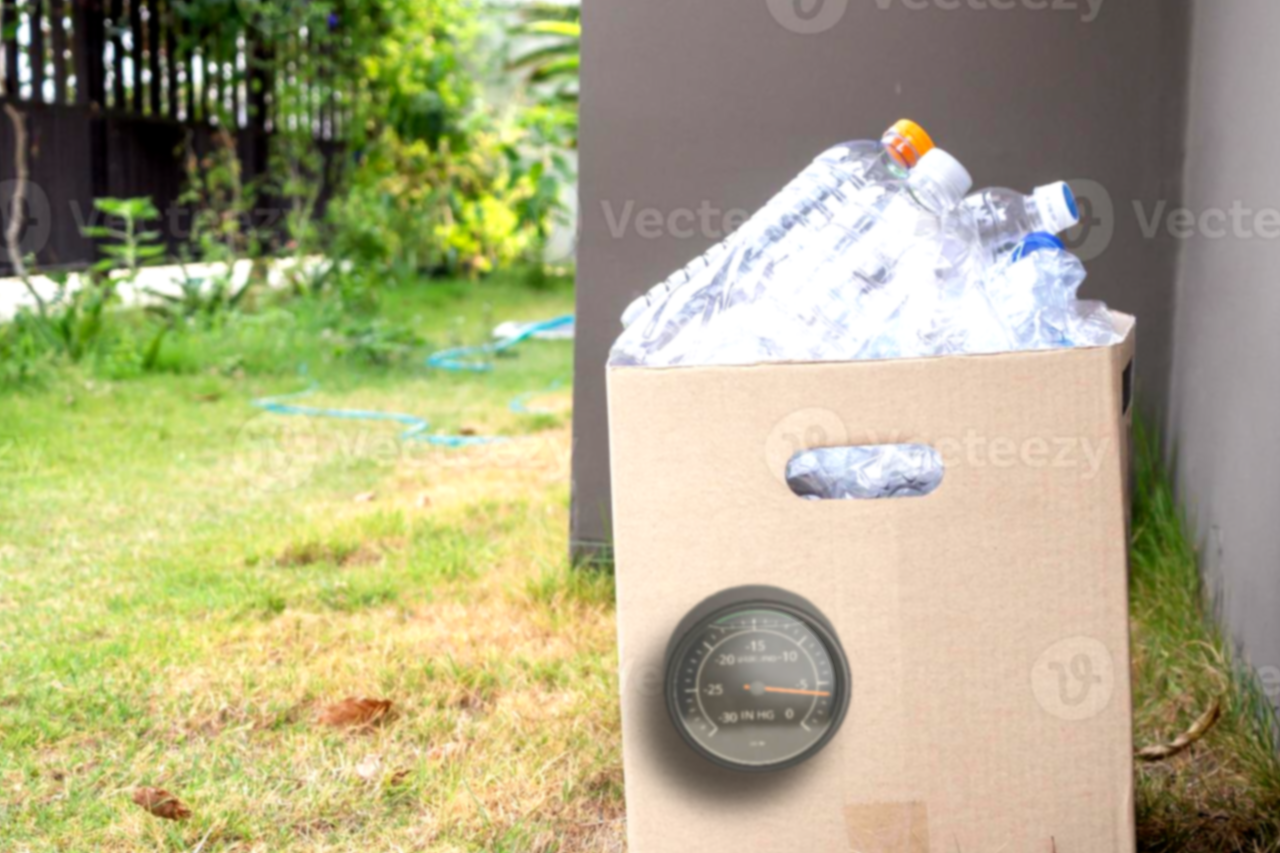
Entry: -4 inHg
